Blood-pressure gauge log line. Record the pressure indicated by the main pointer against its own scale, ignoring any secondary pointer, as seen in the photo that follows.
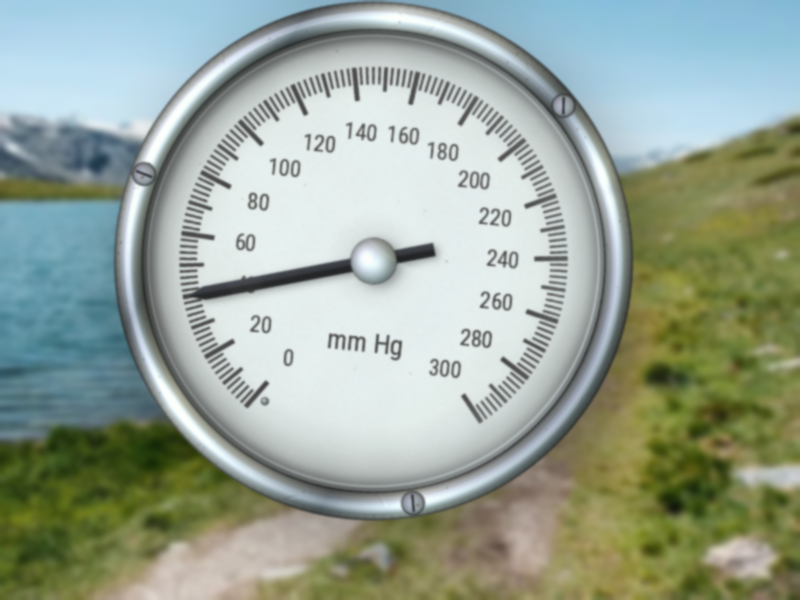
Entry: 40 mmHg
